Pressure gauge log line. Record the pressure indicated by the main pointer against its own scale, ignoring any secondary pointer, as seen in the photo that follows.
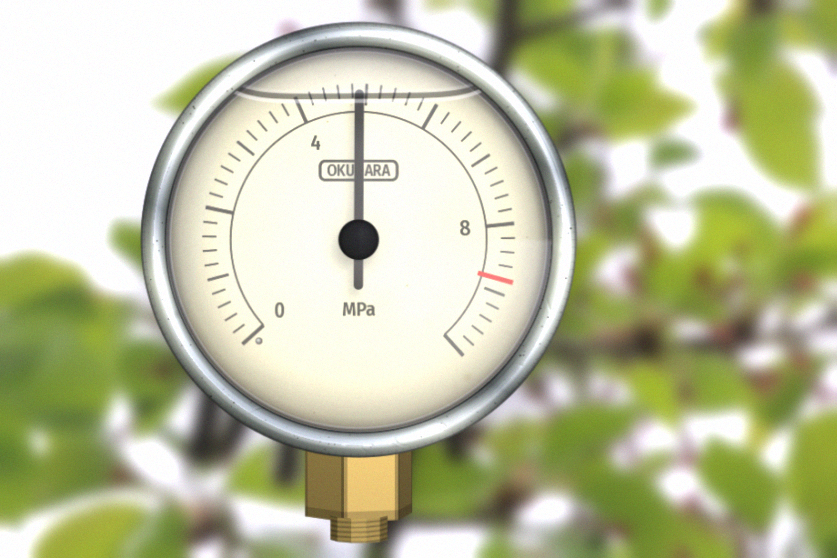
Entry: 4.9 MPa
